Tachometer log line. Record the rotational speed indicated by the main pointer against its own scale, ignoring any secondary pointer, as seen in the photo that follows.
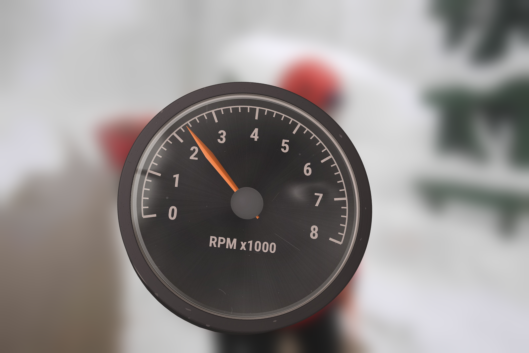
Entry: 2300 rpm
